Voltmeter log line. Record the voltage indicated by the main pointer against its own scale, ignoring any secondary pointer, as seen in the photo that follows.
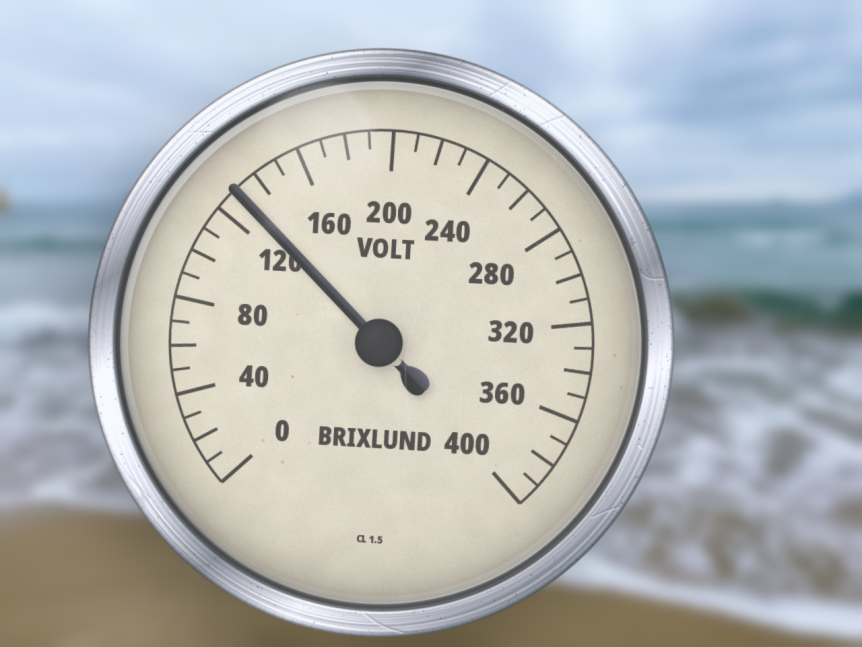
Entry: 130 V
